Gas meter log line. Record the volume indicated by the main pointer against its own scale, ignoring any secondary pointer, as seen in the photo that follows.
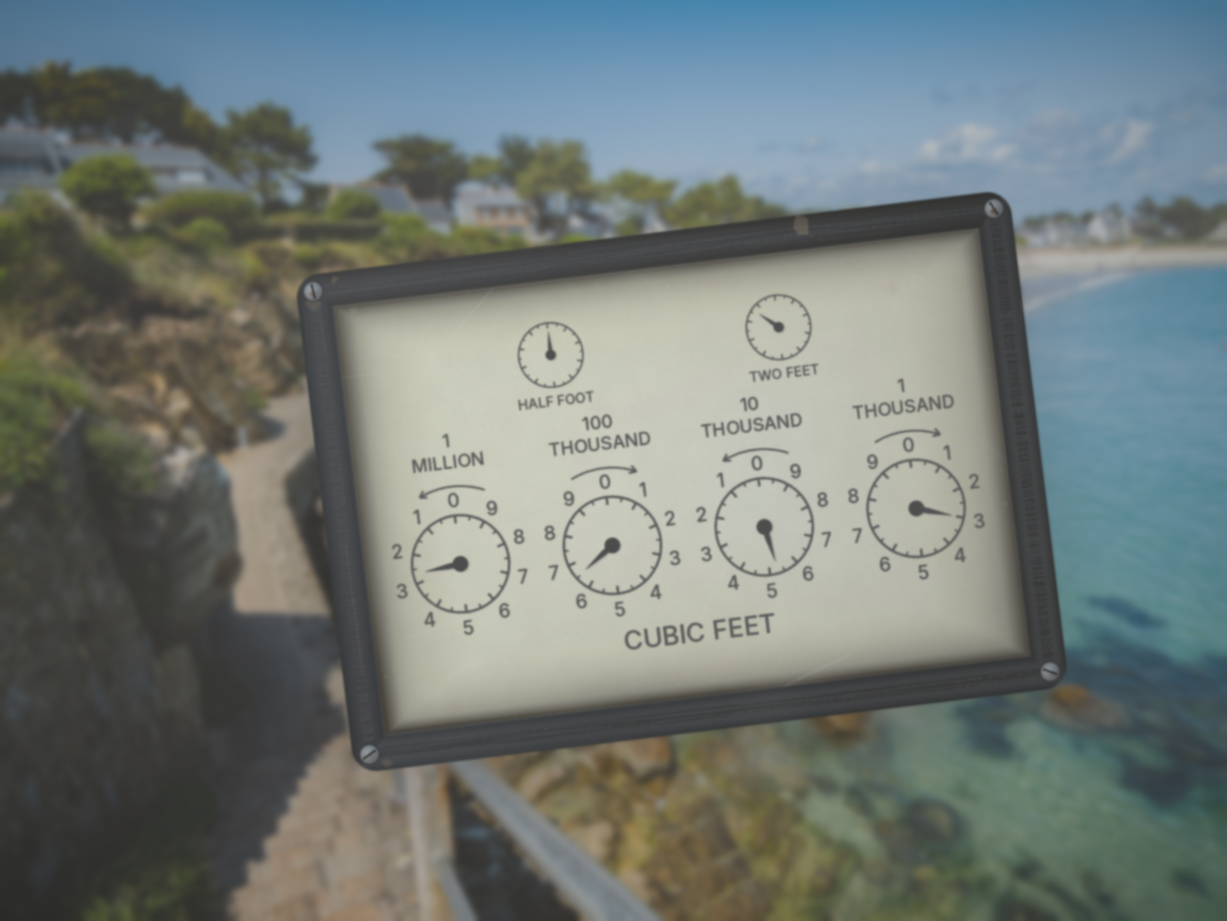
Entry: 265300 ft³
